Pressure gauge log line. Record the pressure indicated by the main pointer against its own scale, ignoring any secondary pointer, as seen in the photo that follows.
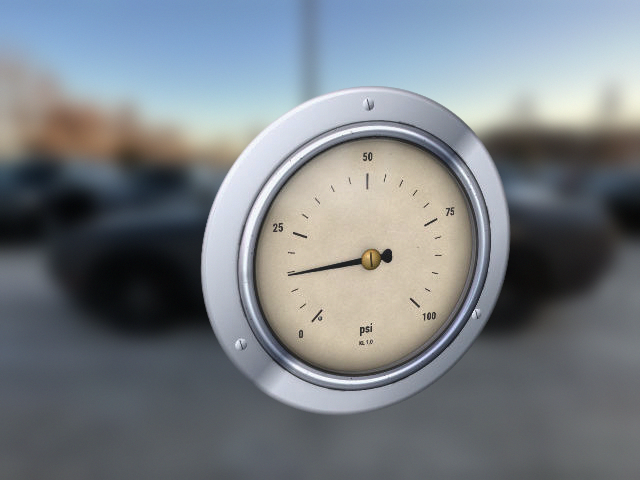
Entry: 15 psi
